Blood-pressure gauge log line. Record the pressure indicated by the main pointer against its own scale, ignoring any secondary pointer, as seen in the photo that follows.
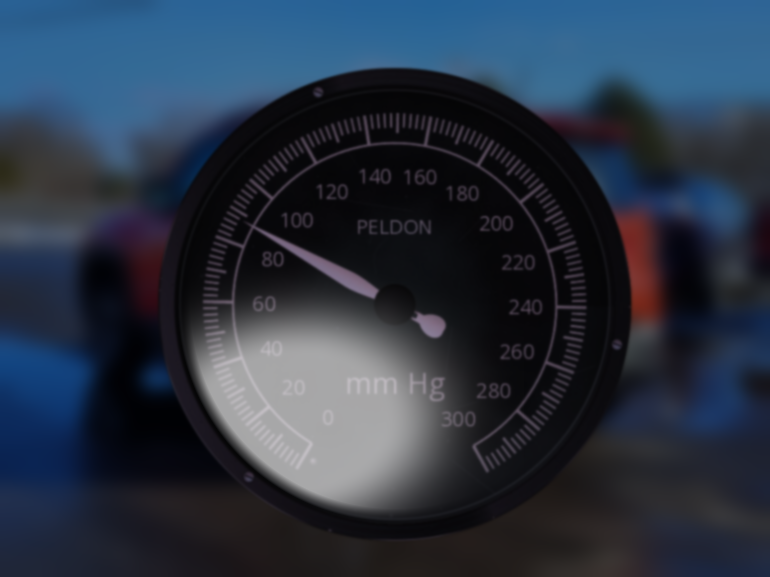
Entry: 88 mmHg
